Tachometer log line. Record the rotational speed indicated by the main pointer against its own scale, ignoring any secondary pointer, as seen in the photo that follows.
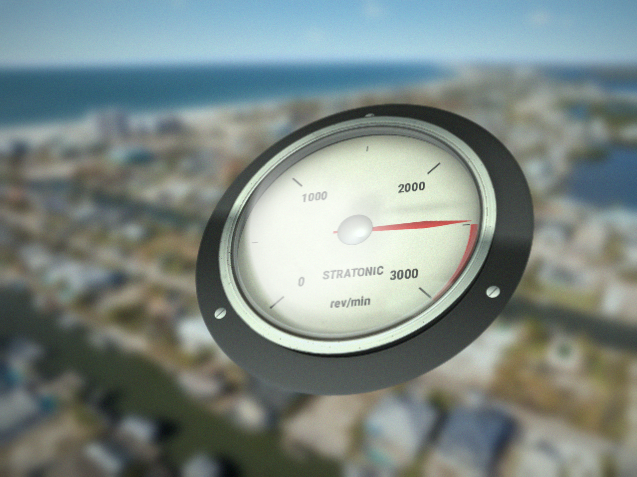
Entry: 2500 rpm
